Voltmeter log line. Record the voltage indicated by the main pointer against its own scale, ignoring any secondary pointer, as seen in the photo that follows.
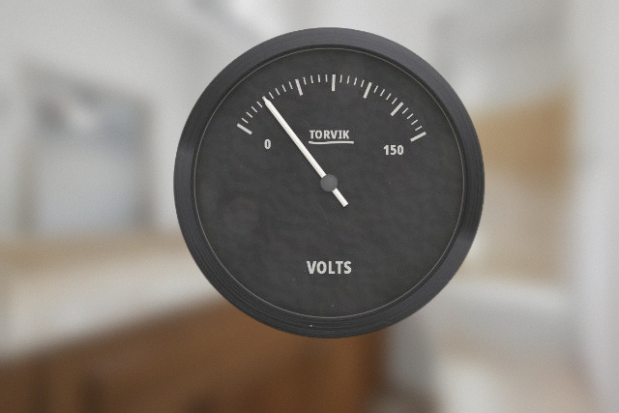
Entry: 25 V
